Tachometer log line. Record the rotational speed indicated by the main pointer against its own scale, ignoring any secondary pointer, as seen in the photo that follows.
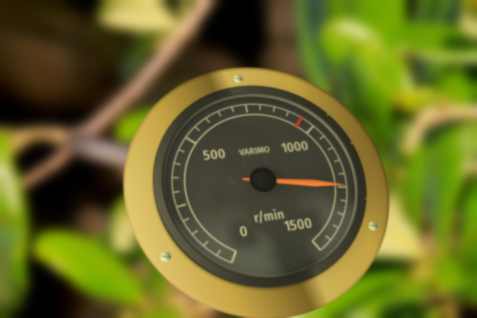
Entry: 1250 rpm
